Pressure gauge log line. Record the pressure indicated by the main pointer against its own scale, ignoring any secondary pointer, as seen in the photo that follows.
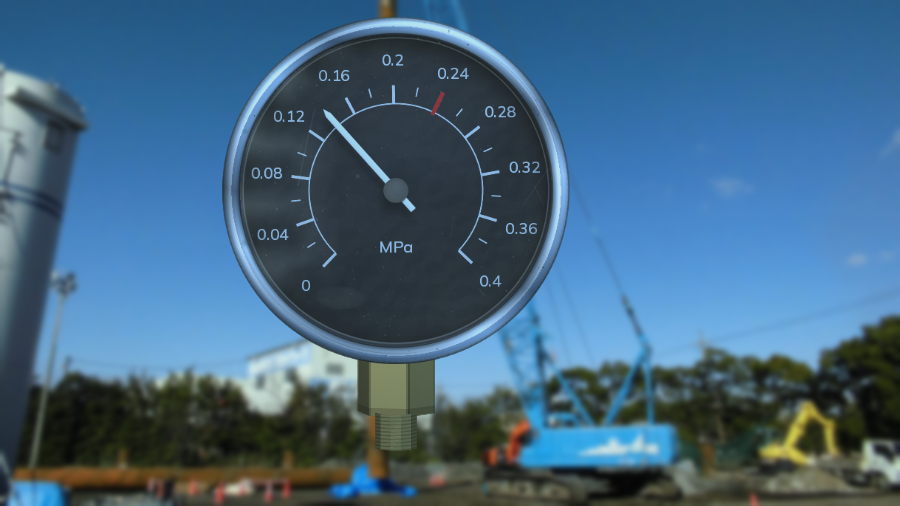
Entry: 0.14 MPa
